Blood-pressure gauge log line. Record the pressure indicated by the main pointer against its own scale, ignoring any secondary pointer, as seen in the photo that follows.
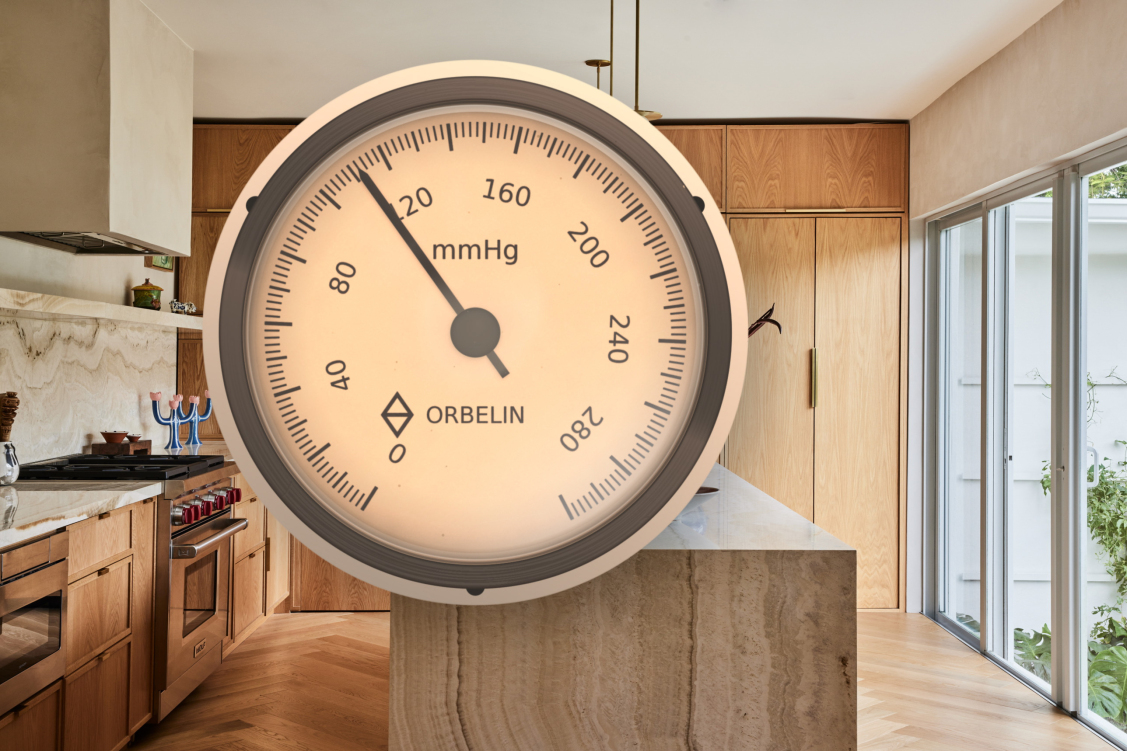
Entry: 112 mmHg
